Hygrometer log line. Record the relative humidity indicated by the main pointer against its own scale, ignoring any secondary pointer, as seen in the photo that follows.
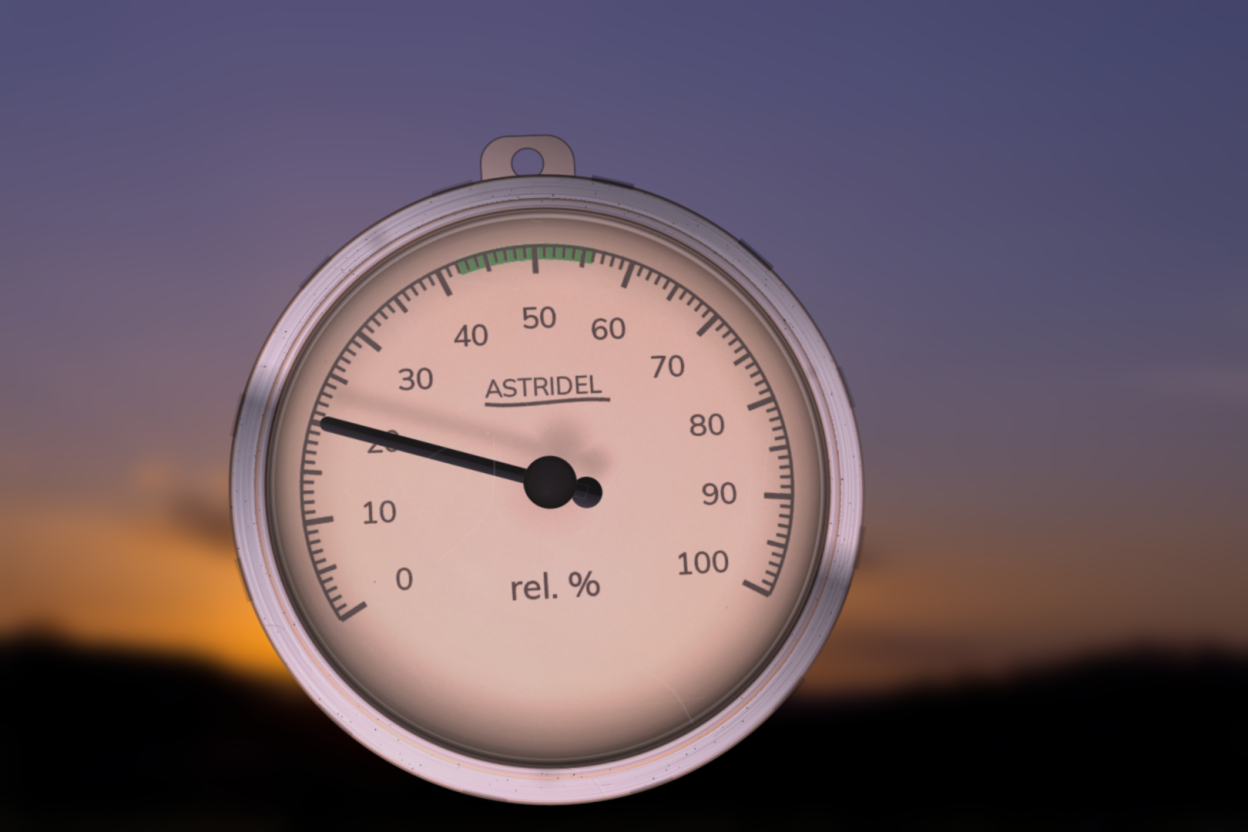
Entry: 20 %
